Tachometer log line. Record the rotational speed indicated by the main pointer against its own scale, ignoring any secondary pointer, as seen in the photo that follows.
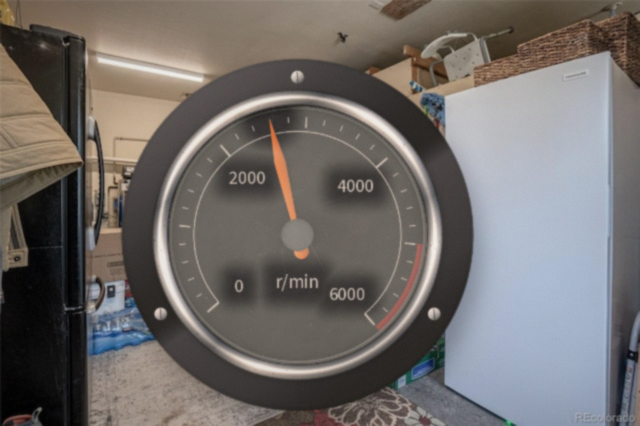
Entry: 2600 rpm
